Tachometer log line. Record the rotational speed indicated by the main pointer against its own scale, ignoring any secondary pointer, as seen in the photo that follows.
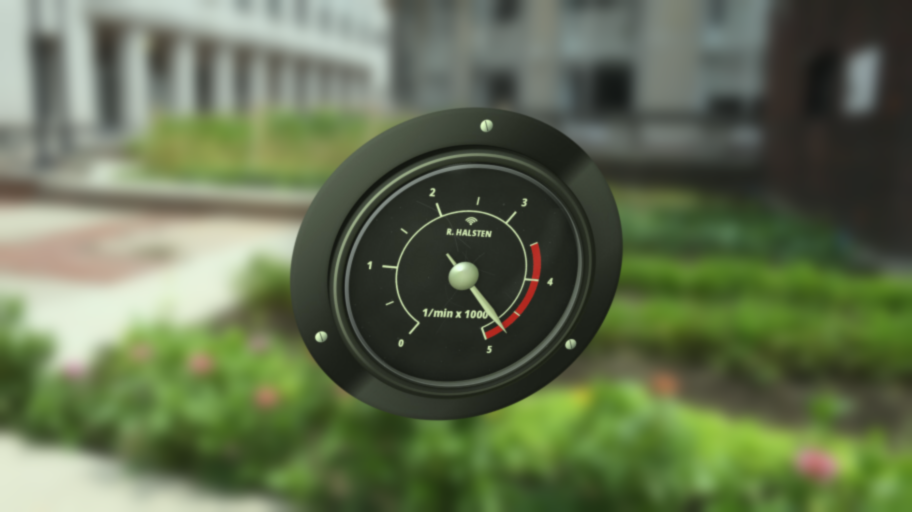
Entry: 4750 rpm
